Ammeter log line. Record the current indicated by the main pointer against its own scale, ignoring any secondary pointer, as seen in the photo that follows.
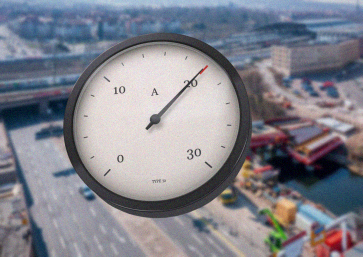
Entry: 20 A
